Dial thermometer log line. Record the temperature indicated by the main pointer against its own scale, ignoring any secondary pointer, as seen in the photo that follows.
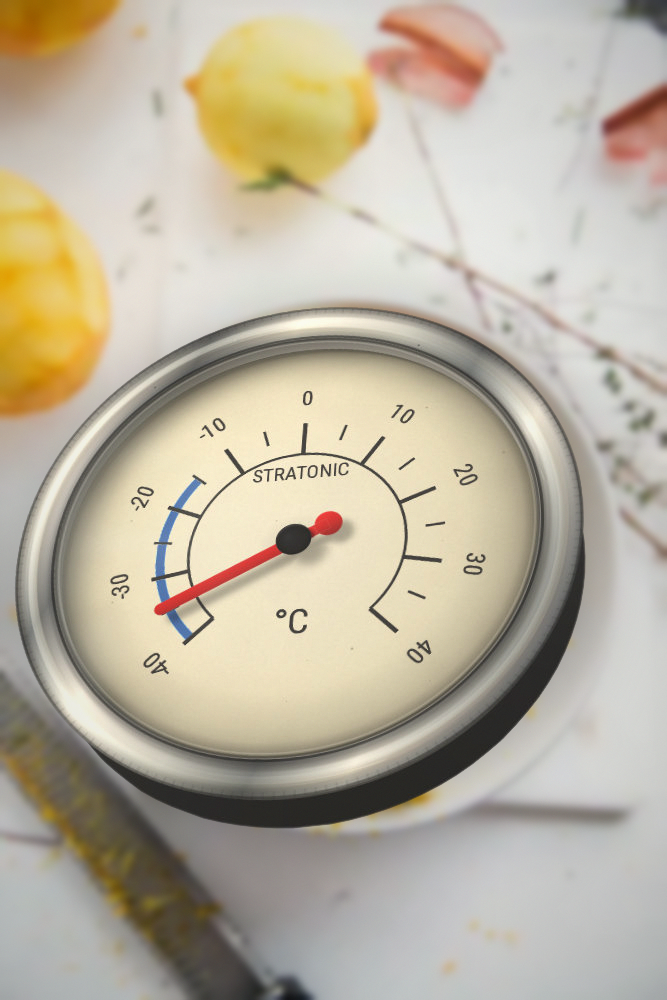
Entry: -35 °C
